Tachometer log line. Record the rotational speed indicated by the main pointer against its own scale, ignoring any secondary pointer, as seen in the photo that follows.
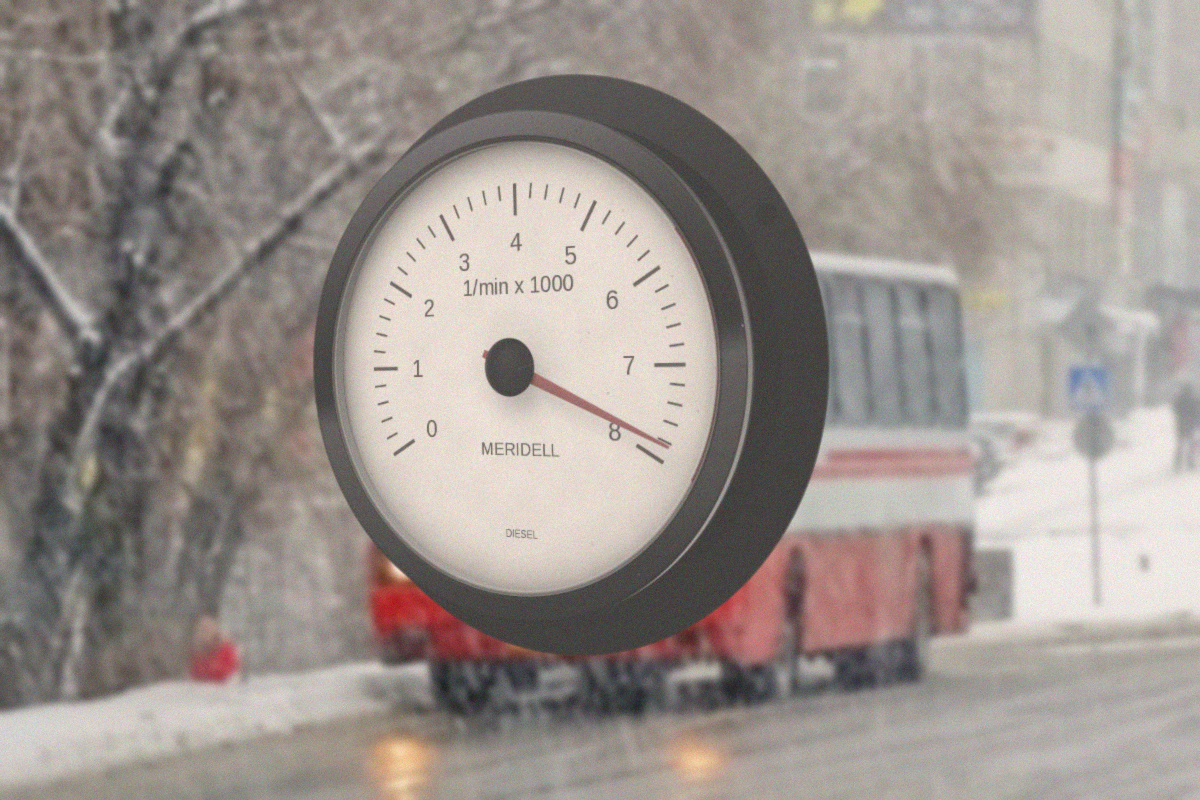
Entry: 7800 rpm
